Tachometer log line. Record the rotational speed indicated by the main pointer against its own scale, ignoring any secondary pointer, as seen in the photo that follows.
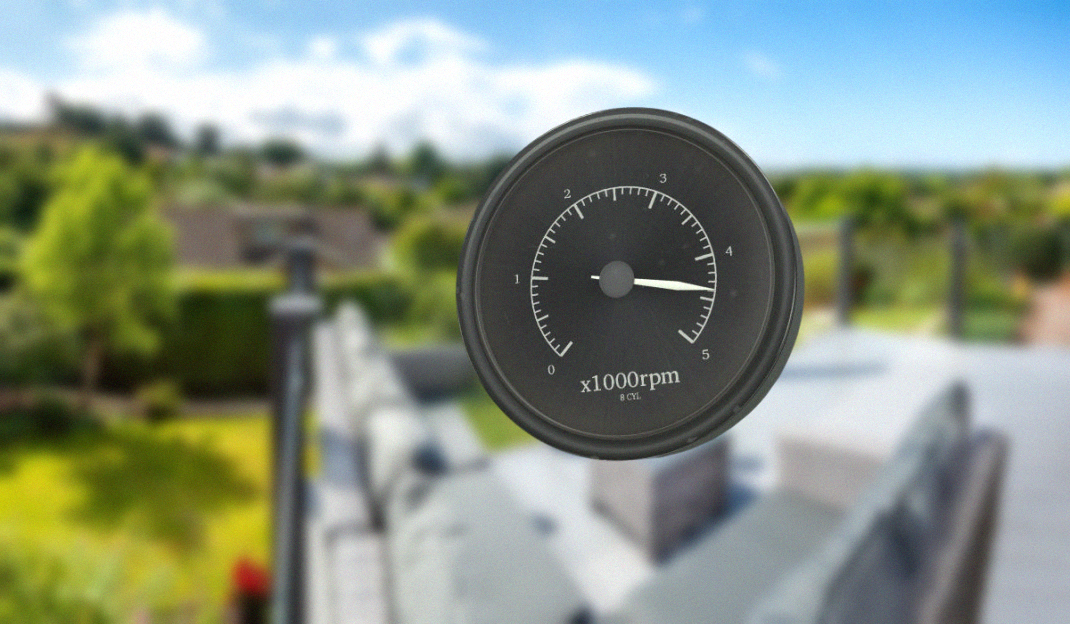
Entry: 4400 rpm
